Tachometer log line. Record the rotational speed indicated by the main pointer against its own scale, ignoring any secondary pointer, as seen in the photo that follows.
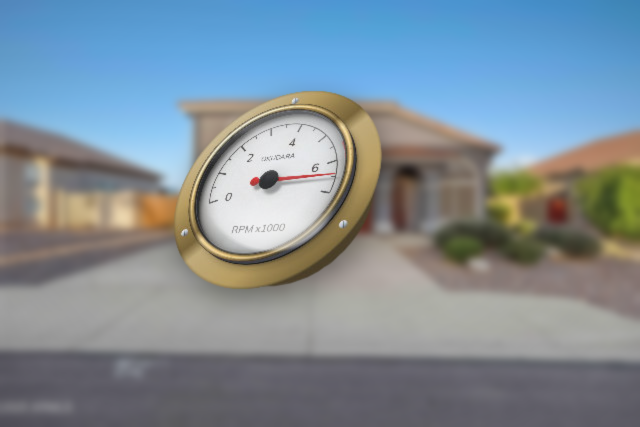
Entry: 6500 rpm
